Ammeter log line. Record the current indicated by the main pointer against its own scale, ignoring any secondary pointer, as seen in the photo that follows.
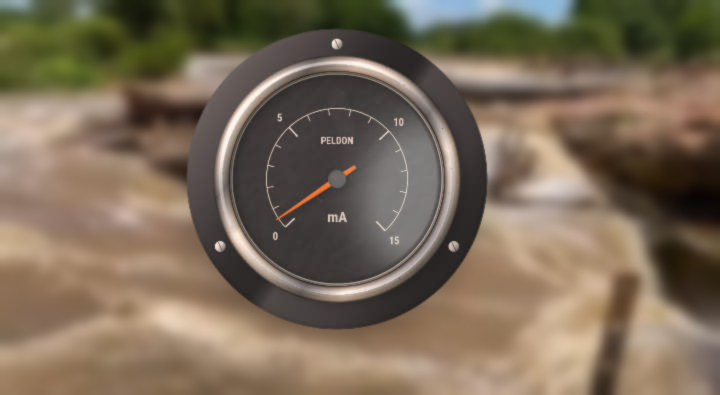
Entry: 0.5 mA
